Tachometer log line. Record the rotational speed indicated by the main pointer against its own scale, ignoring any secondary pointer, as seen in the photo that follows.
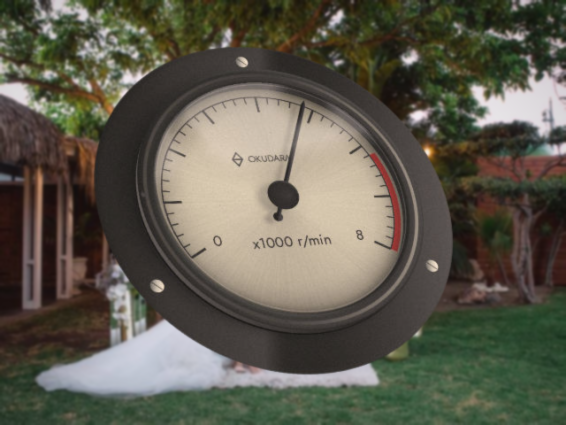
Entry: 4800 rpm
